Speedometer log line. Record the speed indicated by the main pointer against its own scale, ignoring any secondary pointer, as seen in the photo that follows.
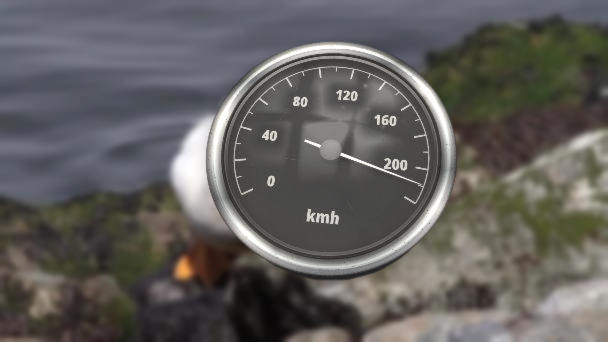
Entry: 210 km/h
